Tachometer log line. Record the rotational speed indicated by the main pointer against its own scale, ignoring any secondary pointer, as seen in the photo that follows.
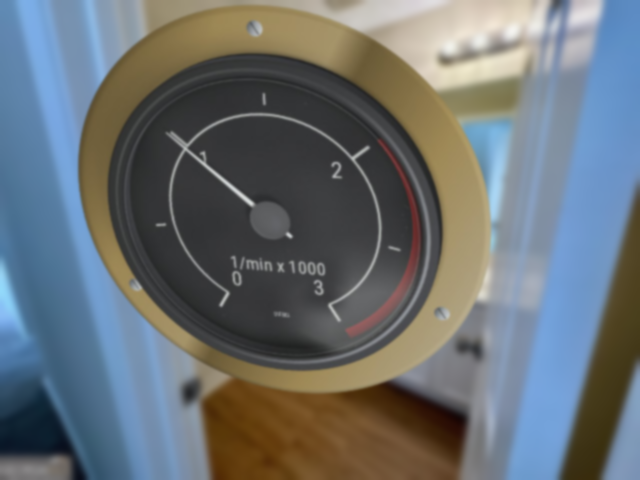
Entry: 1000 rpm
